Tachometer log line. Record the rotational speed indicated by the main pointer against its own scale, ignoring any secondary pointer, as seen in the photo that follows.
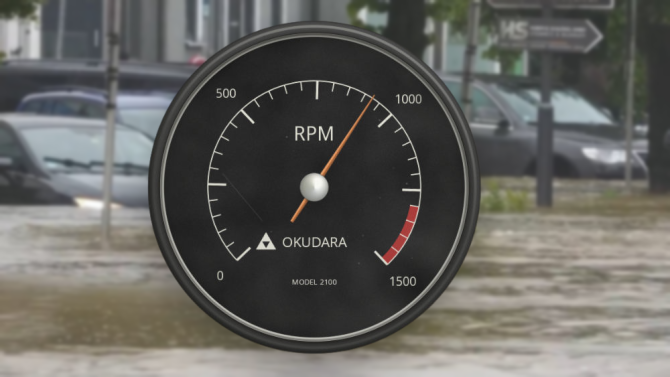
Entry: 925 rpm
